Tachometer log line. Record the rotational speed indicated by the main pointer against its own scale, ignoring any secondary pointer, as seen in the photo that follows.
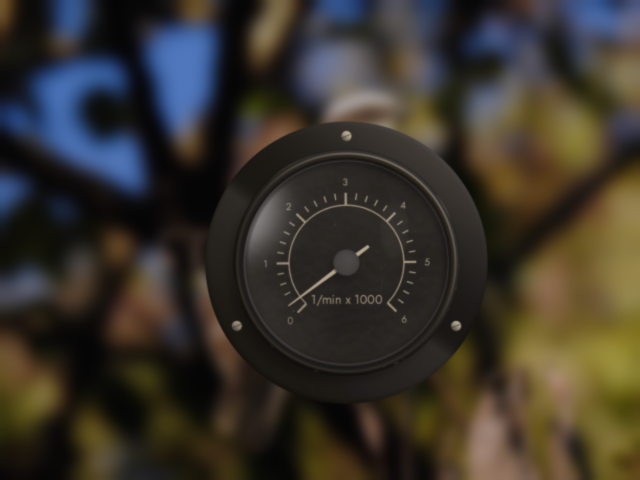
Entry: 200 rpm
